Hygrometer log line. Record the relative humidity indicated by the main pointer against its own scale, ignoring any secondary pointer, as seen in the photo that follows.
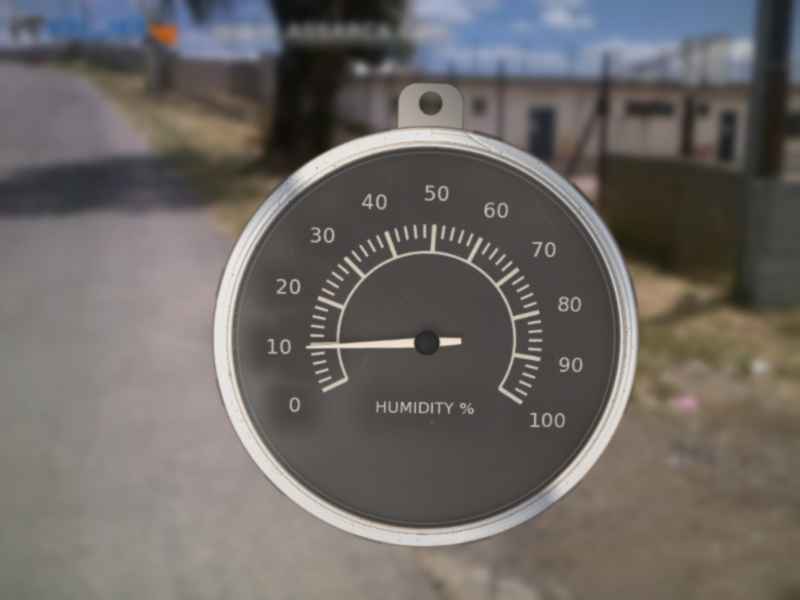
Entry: 10 %
